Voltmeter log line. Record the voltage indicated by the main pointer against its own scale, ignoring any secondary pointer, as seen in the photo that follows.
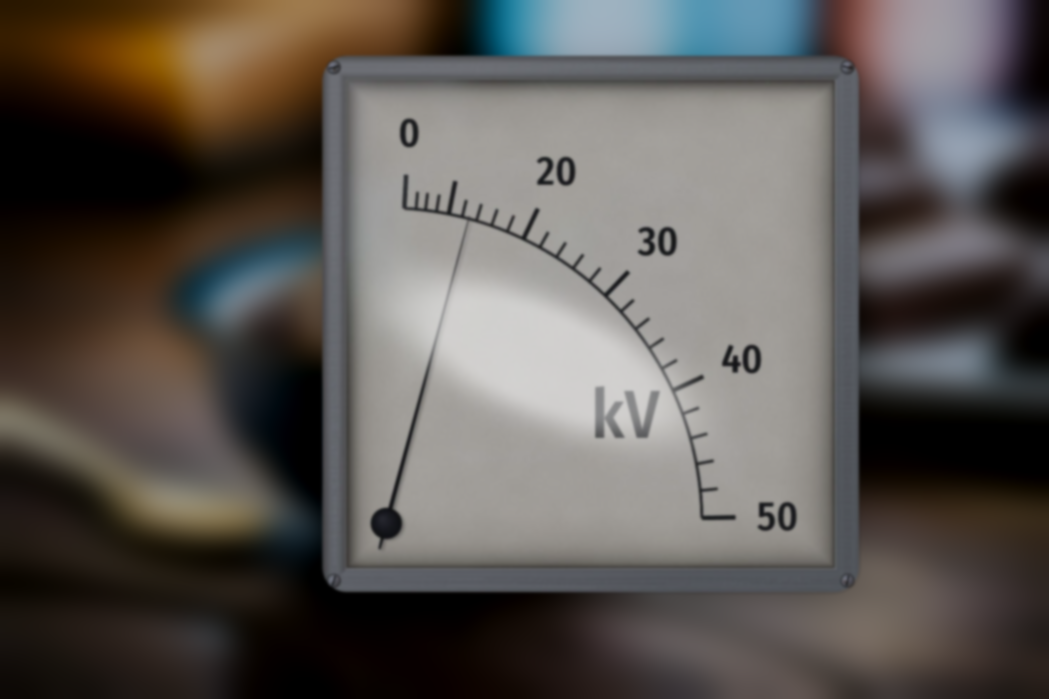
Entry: 13 kV
